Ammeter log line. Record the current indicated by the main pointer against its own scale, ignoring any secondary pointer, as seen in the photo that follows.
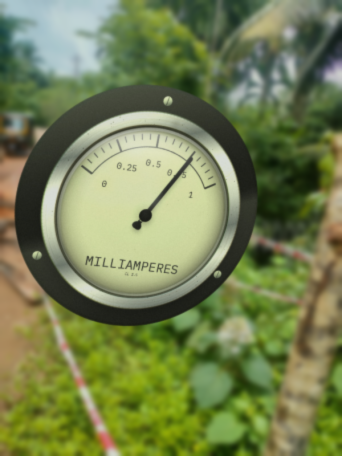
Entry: 0.75 mA
